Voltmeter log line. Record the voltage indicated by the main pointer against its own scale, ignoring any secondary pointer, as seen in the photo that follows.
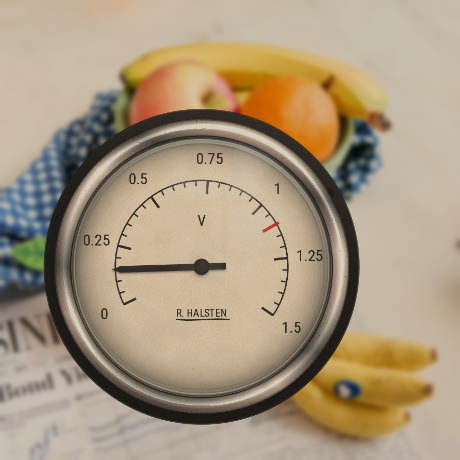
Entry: 0.15 V
